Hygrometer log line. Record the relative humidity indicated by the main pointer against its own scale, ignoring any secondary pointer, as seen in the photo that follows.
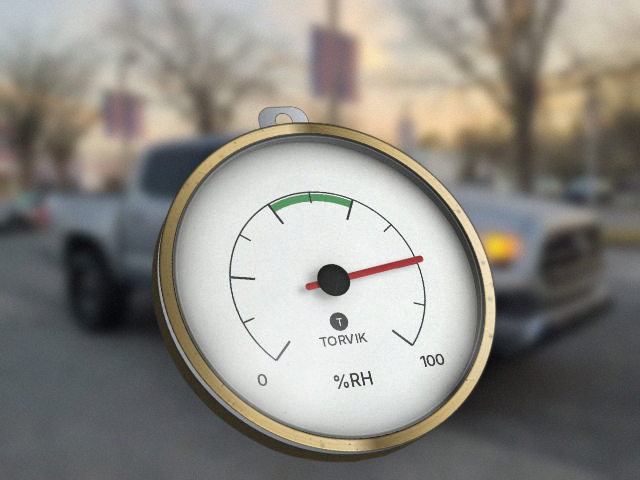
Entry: 80 %
